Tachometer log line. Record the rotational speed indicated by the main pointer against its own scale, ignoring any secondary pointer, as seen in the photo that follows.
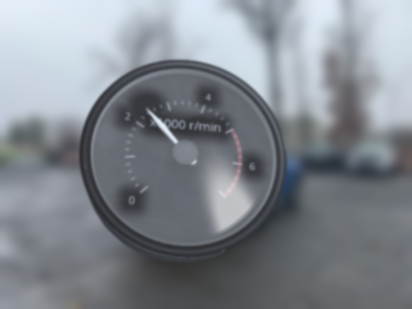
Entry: 2400 rpm
